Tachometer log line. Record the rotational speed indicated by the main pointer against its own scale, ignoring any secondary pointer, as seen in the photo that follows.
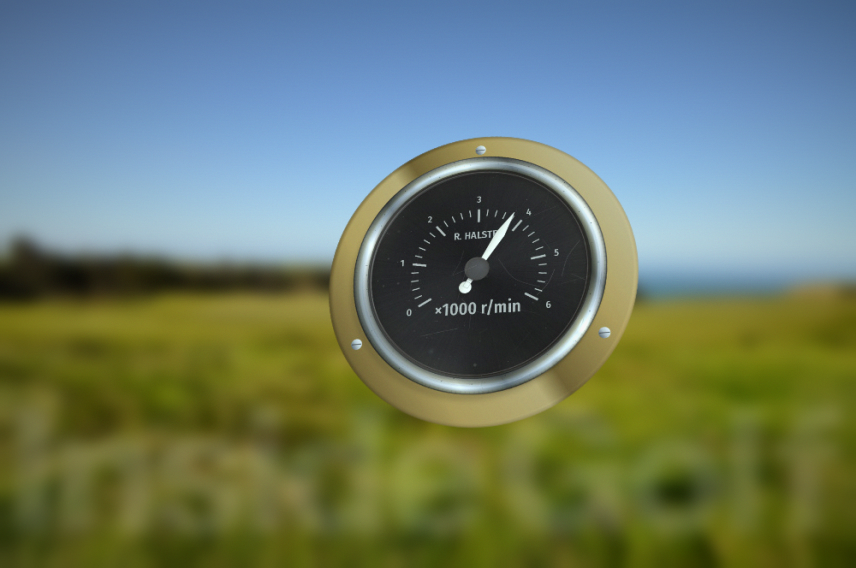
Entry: 3800 rpm
